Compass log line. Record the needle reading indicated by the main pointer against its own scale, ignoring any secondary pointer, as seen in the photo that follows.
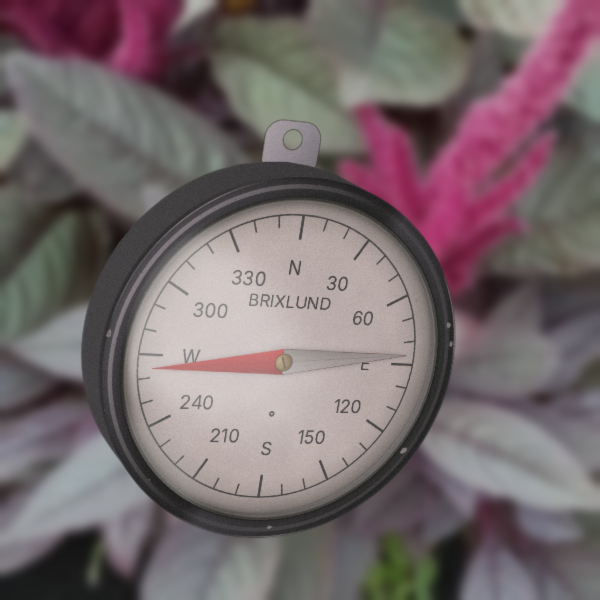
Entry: 265 °
